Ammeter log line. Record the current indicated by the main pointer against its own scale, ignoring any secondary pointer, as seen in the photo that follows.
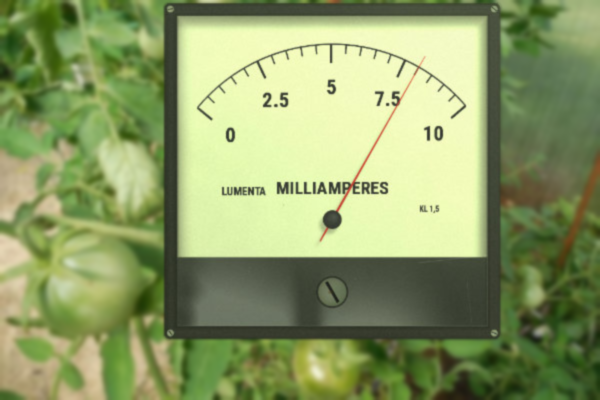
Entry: 8 mA
